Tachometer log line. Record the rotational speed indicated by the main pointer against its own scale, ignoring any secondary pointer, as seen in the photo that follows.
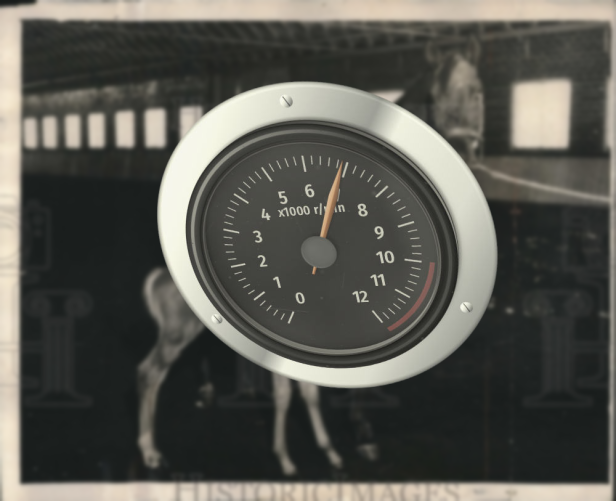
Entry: 6900 rpm
